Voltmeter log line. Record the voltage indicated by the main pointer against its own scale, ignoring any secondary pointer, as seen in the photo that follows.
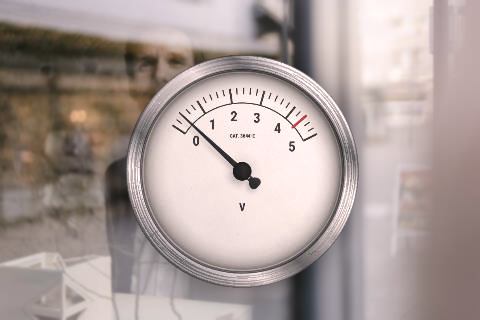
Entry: 0.4 V
